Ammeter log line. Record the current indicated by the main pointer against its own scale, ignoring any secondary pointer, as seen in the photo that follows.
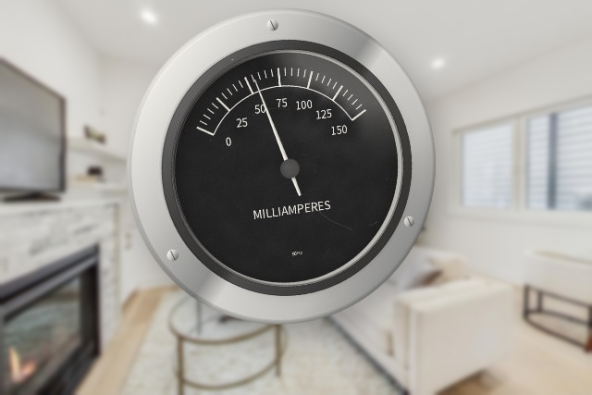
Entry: 55 mA
